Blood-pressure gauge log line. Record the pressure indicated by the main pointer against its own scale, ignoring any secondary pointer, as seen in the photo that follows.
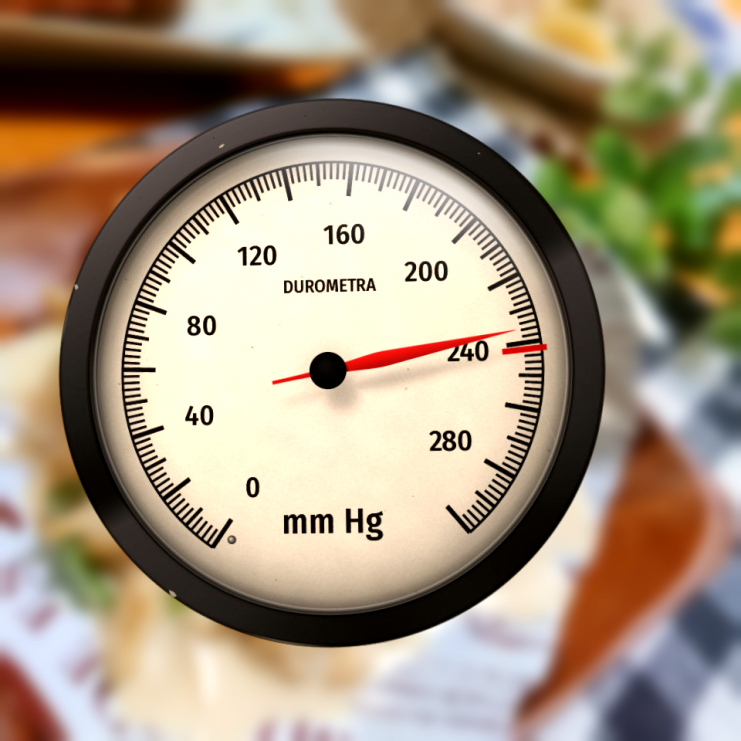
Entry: 236 mmHg
